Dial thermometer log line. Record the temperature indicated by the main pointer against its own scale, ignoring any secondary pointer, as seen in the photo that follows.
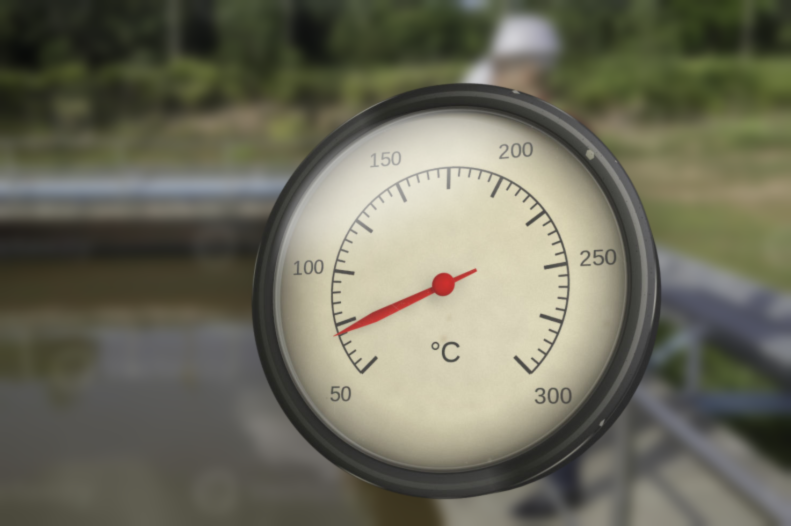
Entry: 70 °C
